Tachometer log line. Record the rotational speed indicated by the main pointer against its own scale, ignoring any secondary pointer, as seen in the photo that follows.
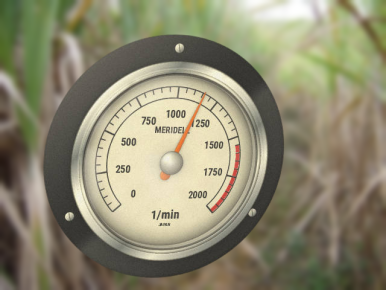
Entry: 1150 rpm
